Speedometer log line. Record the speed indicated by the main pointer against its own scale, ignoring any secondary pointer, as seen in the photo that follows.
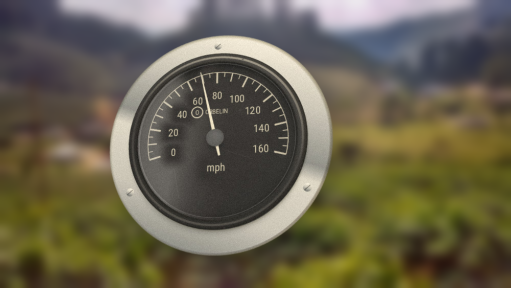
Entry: 70 mph
